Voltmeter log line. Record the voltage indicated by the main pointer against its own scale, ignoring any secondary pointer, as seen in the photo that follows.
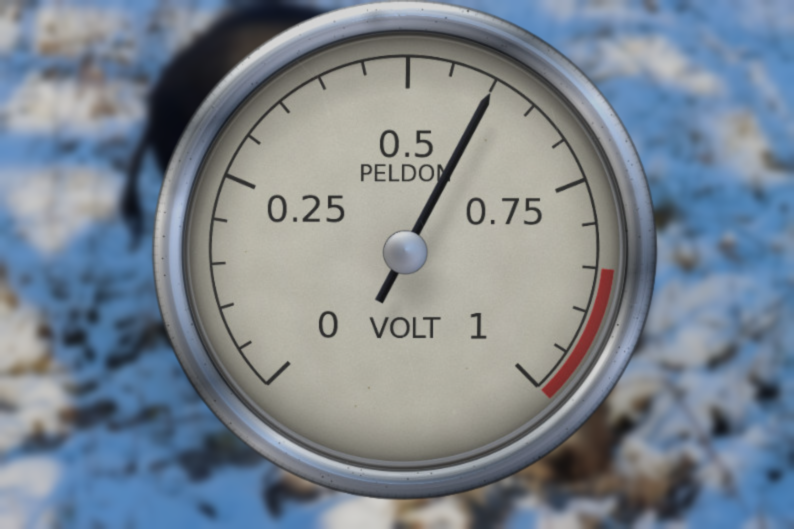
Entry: 0.6 V
